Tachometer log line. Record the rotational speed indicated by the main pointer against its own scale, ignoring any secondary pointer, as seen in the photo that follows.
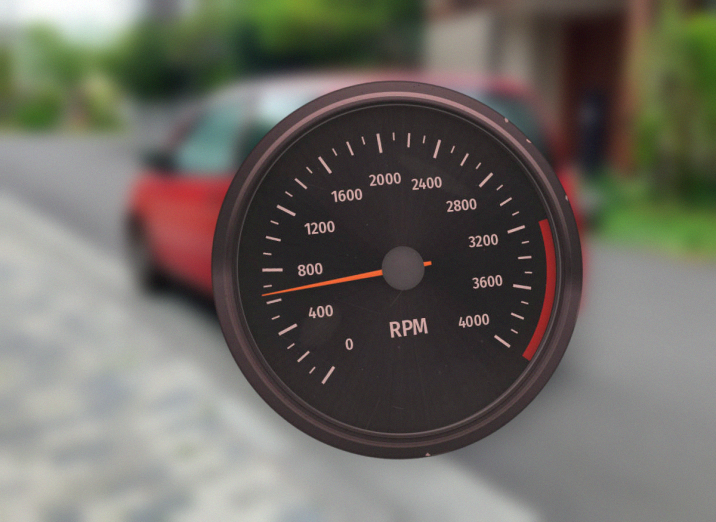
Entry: 650 rpm
